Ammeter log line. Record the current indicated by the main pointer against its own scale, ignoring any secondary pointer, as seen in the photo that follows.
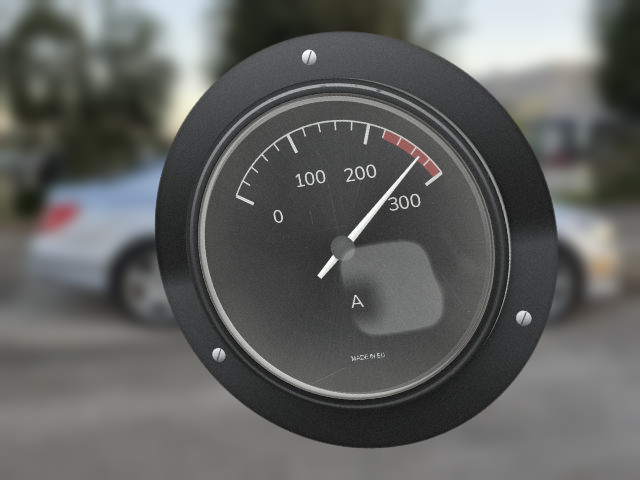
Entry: 270 A
